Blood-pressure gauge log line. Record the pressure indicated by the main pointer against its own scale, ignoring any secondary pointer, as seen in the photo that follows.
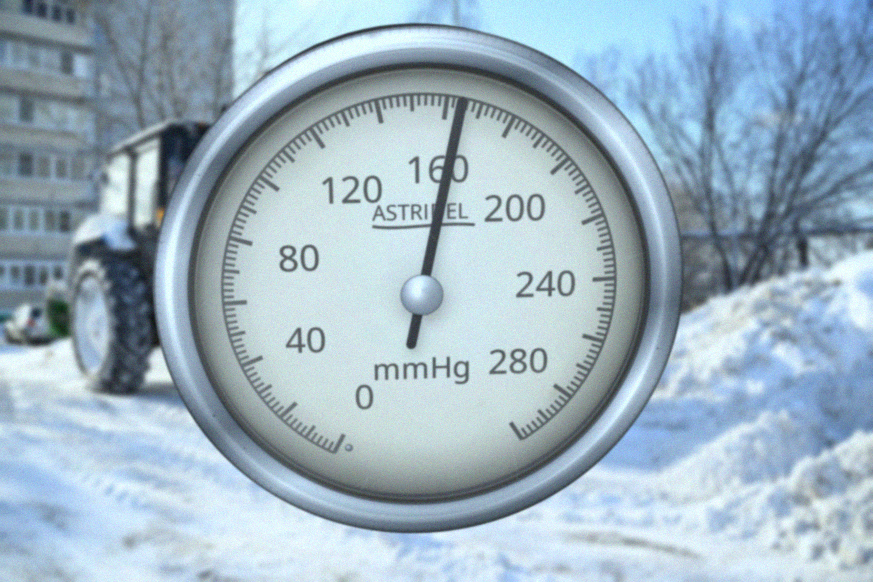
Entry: 164 mmHg
